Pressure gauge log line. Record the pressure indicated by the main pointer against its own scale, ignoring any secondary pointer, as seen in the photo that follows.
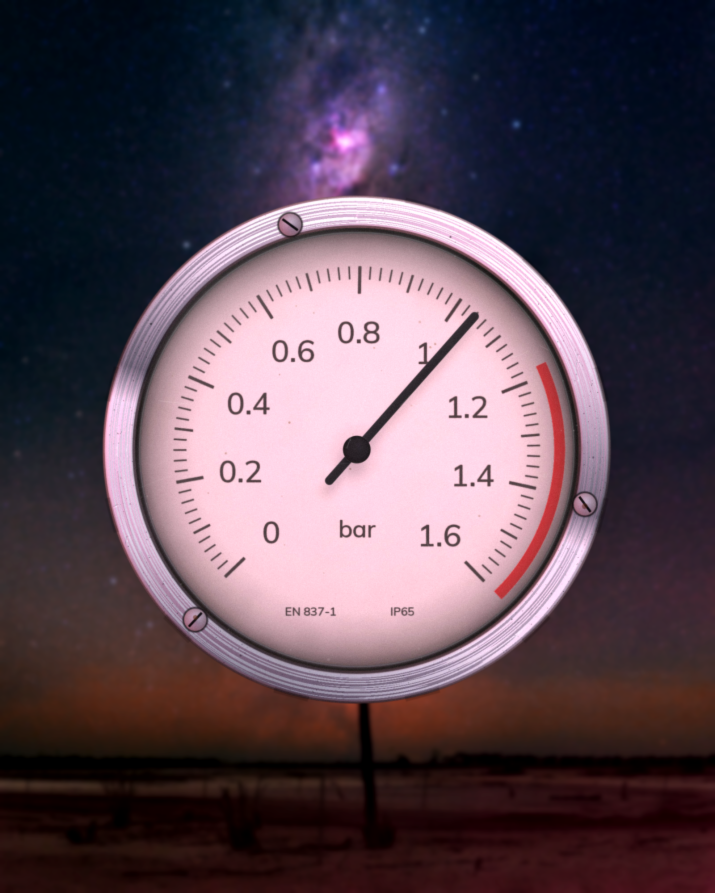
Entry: 1.04 bar
